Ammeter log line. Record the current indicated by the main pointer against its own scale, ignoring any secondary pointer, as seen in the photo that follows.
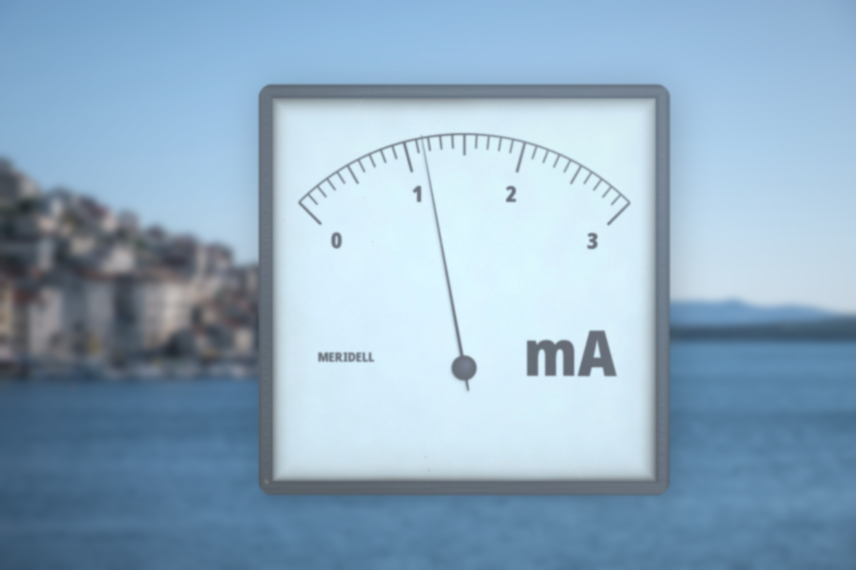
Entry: 1.15 mA
